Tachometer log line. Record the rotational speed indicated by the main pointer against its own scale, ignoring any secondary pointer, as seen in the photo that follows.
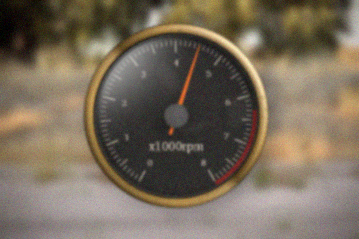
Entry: 4500 rpm
